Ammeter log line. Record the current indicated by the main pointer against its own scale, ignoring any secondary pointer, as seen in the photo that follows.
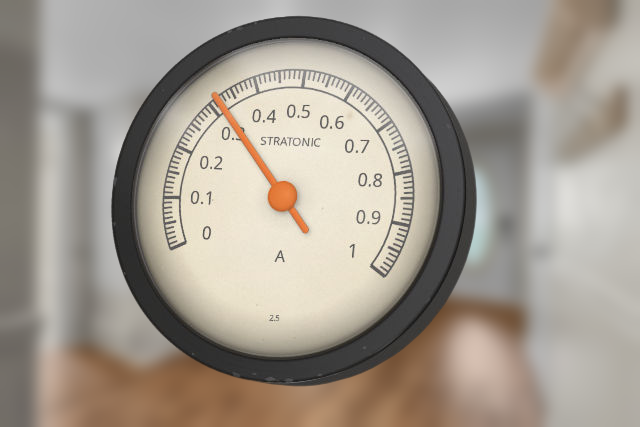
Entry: 0.32 A
